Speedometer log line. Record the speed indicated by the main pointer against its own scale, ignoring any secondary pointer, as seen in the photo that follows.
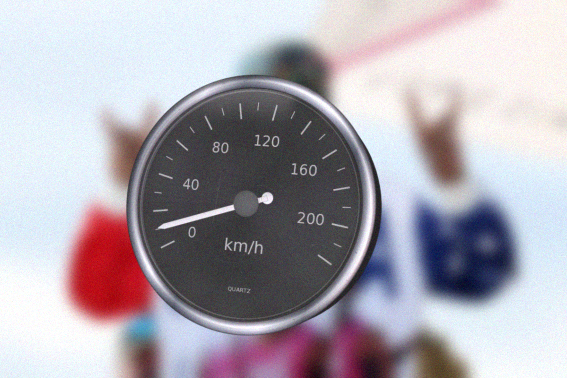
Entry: 10 km/h
